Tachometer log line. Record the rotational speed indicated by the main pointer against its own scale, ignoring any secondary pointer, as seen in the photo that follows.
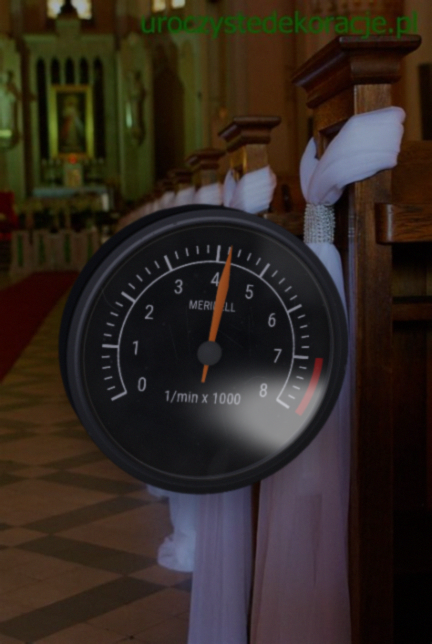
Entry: 4200 rpm
